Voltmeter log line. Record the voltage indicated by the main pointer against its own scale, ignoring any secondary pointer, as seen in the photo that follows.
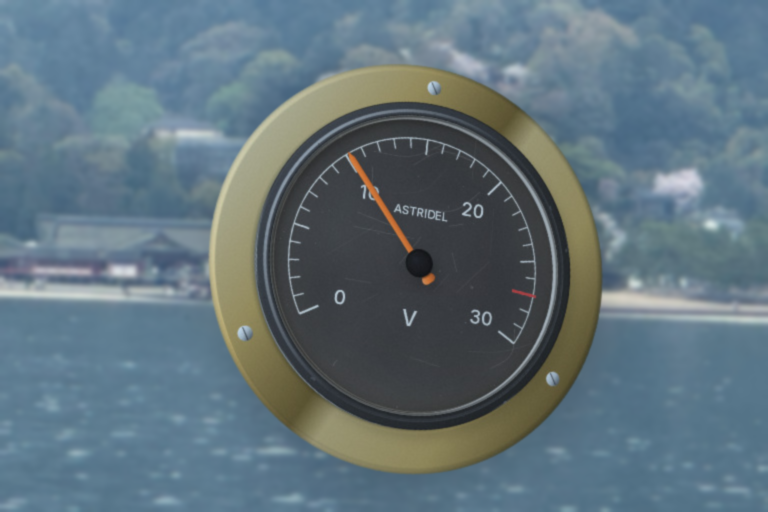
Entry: 10 V
